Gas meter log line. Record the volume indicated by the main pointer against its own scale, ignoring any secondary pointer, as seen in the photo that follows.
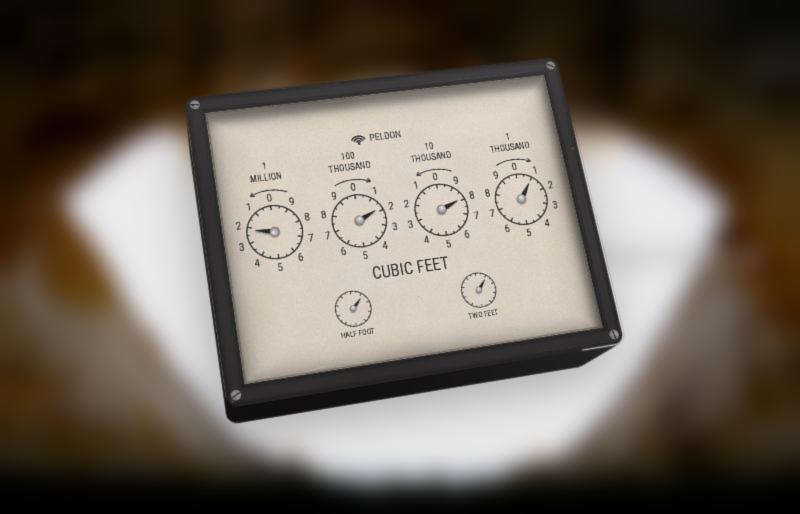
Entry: 218100 ft³
